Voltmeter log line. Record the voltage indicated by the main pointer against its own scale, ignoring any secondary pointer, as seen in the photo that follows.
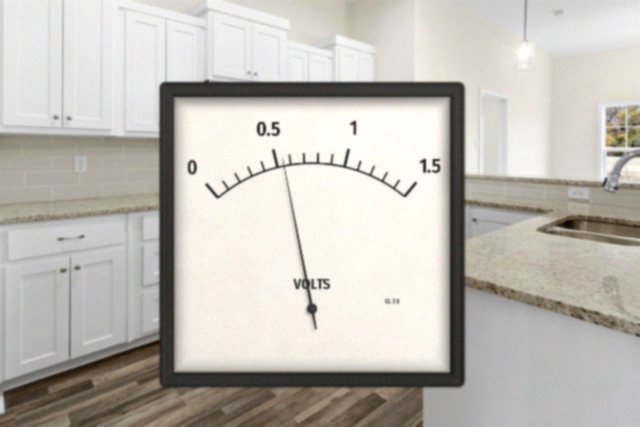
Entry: 0.55 V
